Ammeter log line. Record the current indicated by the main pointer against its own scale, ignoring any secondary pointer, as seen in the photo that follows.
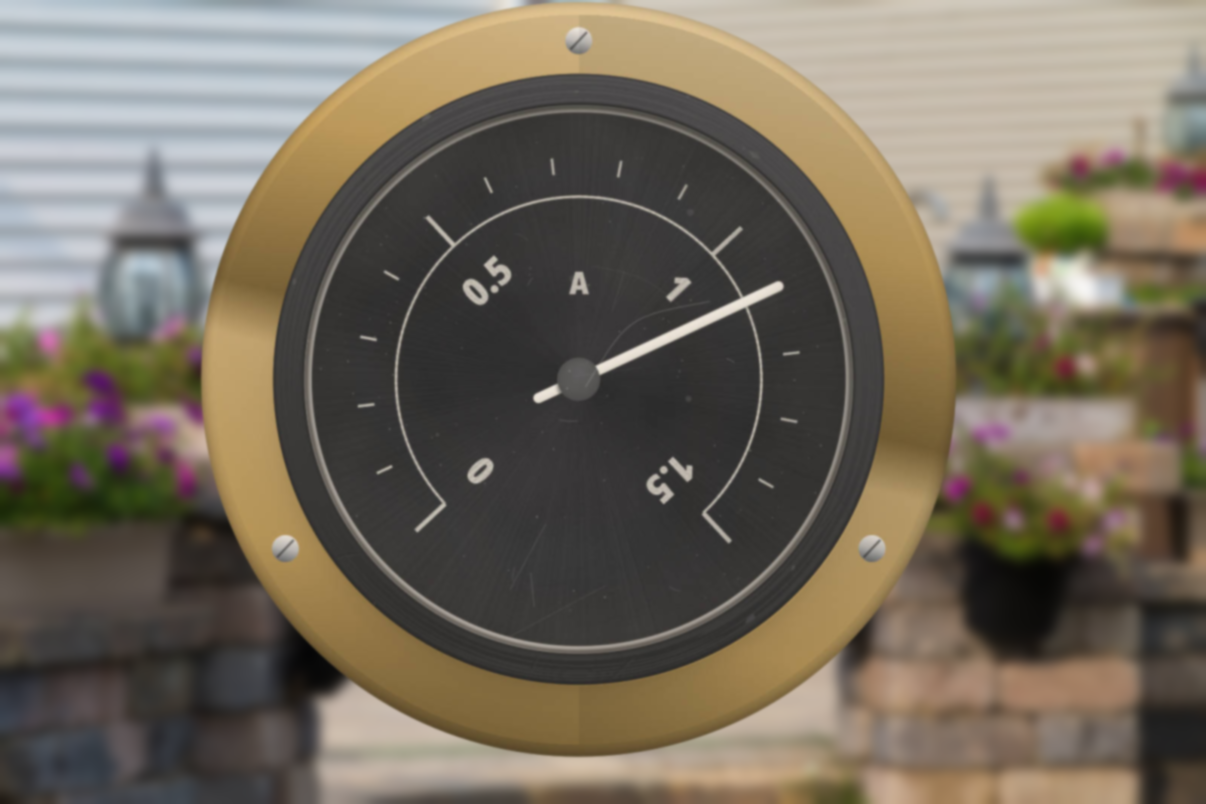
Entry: 1.1 A
